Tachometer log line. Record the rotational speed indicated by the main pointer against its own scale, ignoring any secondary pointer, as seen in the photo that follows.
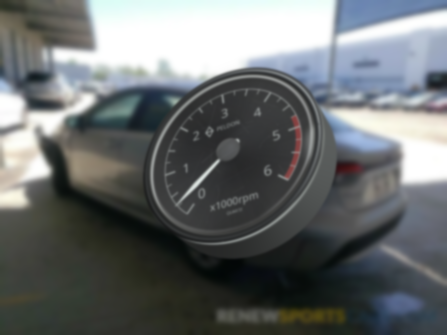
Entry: 250 rpm
